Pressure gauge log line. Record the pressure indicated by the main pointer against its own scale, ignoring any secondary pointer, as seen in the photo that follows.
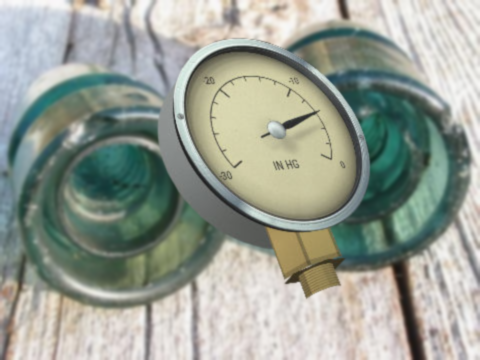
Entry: -6 inHg
